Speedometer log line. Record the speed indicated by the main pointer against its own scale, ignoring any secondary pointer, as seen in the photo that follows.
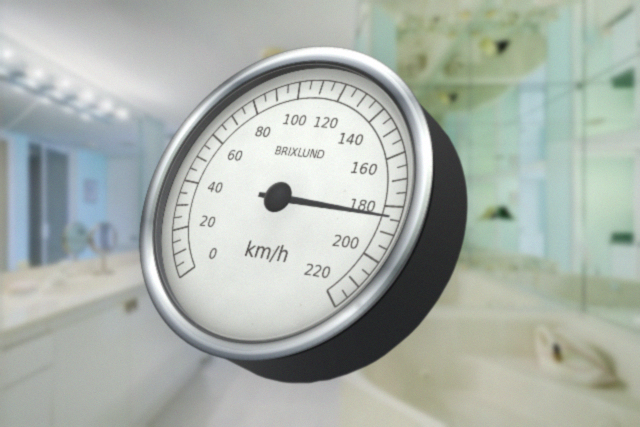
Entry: 185 km/h
